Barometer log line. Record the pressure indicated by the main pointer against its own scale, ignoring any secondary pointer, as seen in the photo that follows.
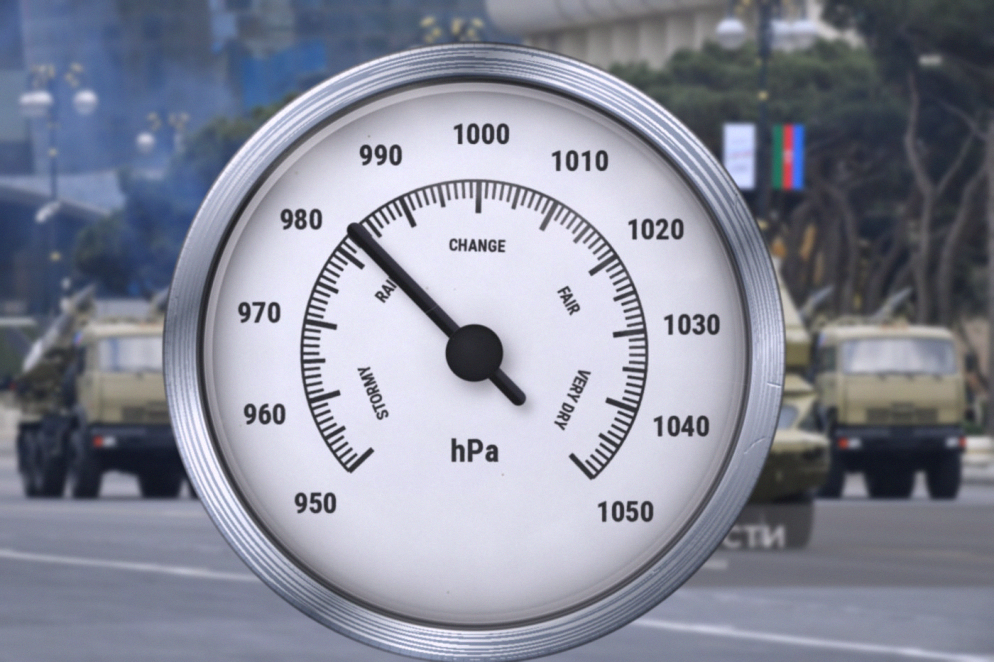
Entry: 983 hPa
